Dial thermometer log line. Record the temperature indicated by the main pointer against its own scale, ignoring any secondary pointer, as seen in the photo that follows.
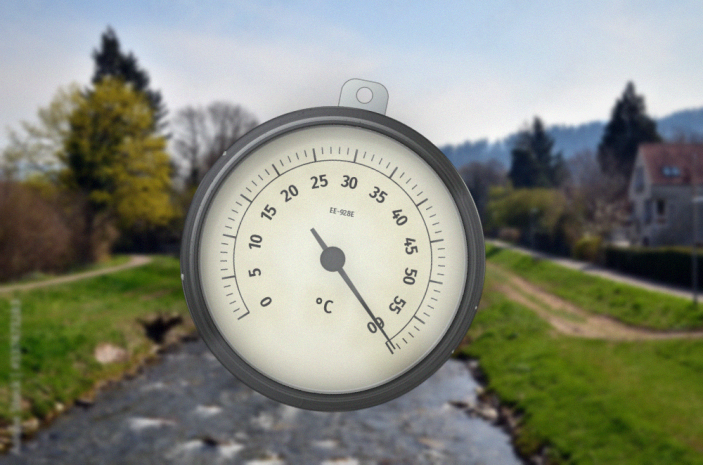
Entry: 59.5 °C
